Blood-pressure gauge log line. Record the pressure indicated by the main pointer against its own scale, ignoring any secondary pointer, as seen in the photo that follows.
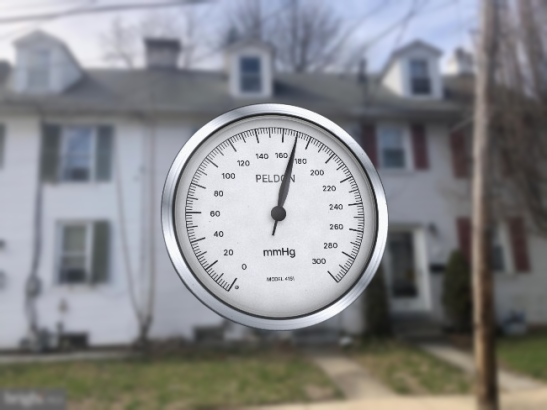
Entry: 170 mmHg
